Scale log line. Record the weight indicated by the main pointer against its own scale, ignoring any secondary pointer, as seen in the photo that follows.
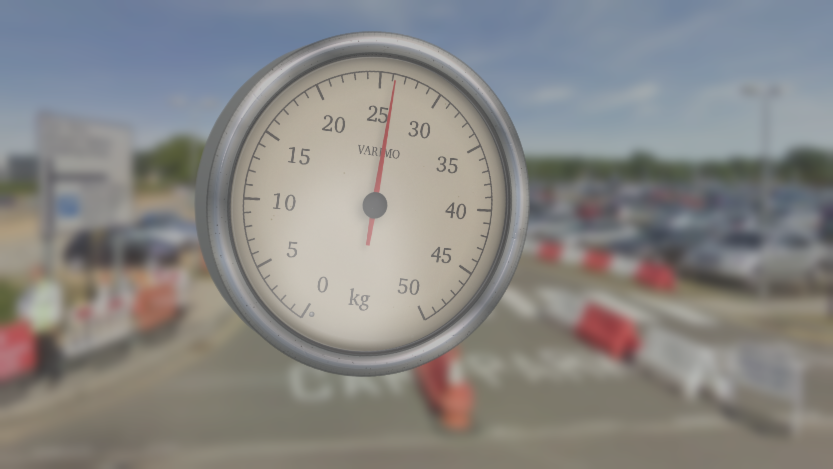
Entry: 26 kg
